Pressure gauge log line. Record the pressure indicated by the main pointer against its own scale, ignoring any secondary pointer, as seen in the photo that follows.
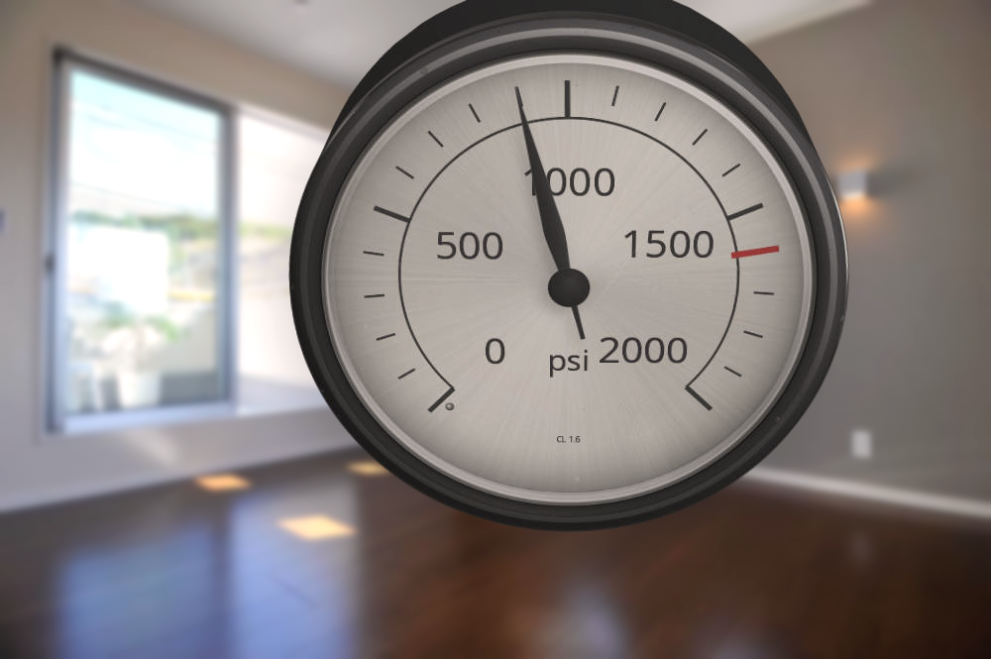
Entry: 900 psi
